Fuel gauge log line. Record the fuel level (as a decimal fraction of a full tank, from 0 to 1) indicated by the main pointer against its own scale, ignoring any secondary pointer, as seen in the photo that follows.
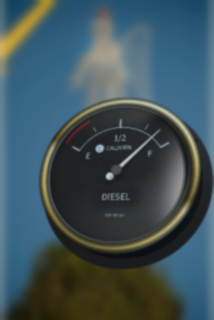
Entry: 0.875
